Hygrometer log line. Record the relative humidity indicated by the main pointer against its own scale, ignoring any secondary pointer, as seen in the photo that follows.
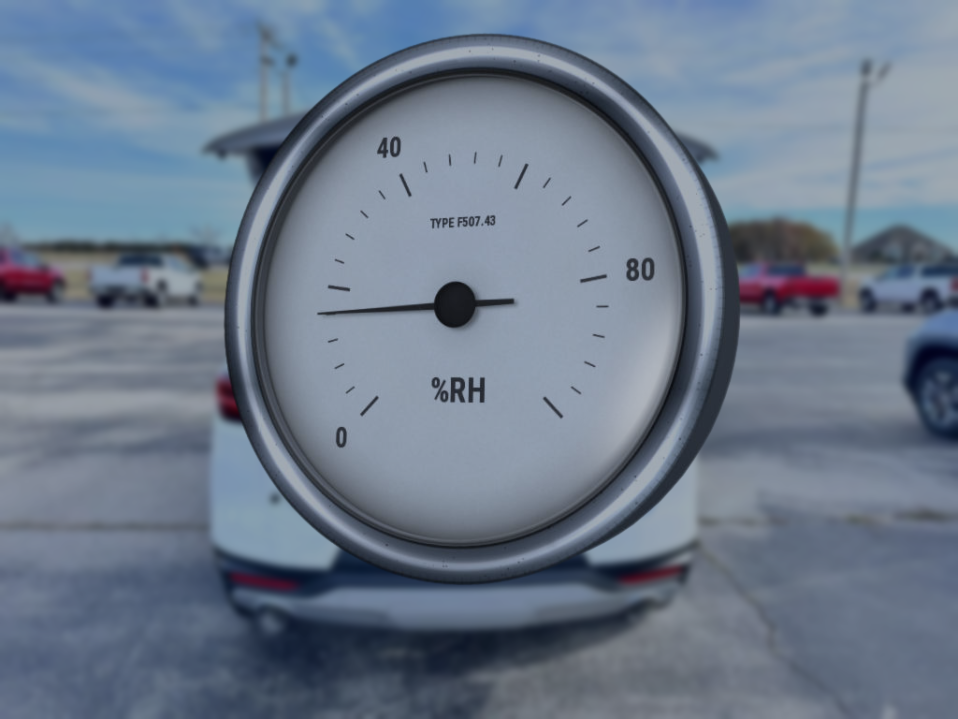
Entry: 16 %
